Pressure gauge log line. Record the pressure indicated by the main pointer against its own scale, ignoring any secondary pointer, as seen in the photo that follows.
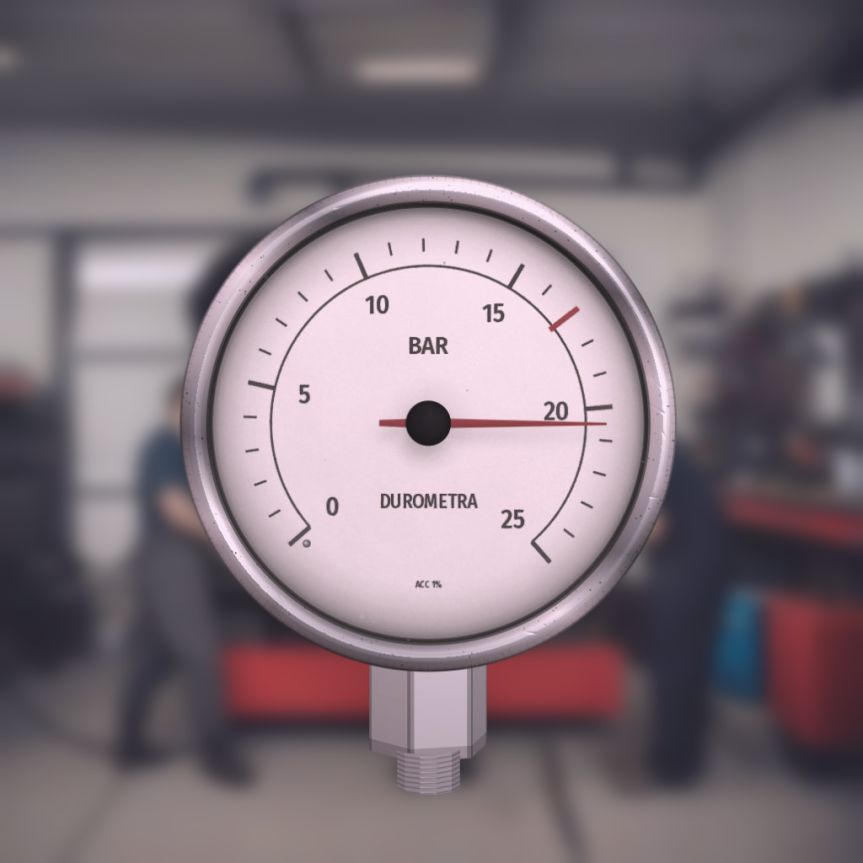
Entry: 20.5 bar
